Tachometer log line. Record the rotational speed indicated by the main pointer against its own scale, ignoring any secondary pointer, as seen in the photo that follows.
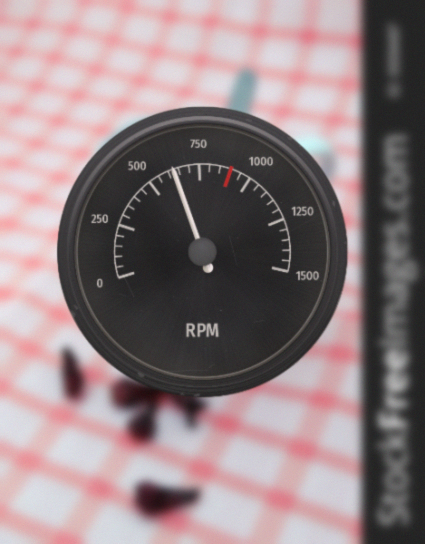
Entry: 625 rpm
